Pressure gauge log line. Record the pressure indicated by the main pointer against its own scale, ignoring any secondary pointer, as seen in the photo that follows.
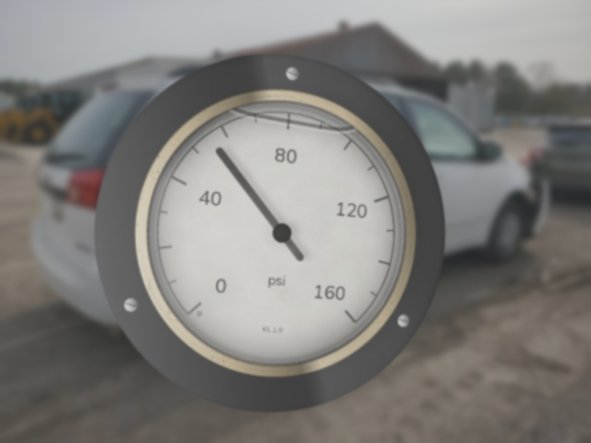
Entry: 55 psi
